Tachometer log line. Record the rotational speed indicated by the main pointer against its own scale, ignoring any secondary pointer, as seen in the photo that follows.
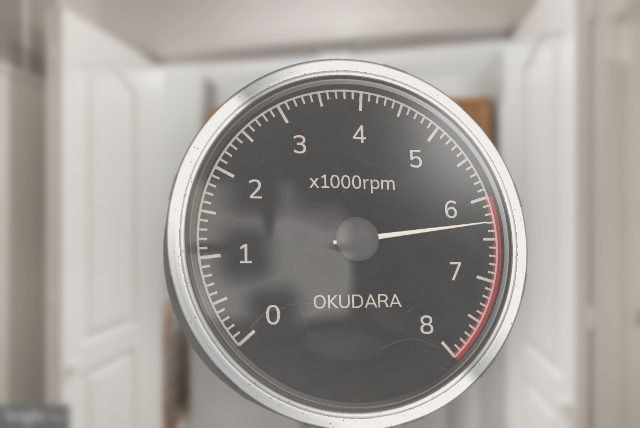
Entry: 6300 rpm
